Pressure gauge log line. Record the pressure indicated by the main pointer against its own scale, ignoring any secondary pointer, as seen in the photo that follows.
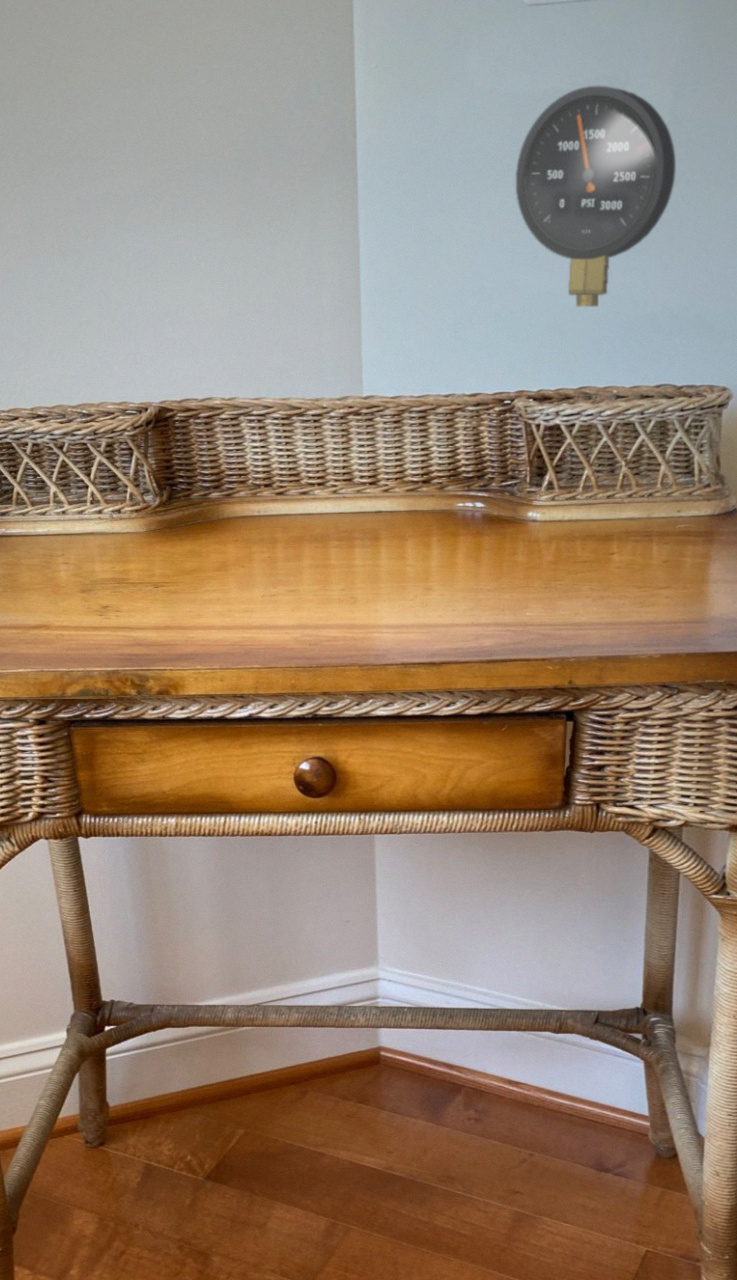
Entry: 1300 psi
